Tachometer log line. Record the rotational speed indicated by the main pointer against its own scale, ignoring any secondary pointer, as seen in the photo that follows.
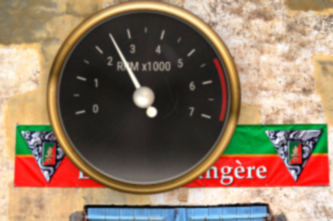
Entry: 2500 rpm
